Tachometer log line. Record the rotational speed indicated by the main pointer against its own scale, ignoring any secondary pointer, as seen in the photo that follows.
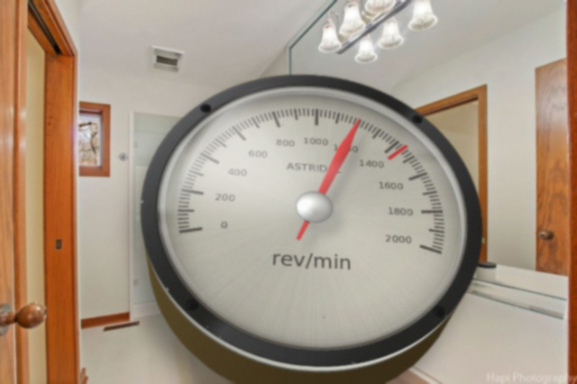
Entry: 1200 rpm
